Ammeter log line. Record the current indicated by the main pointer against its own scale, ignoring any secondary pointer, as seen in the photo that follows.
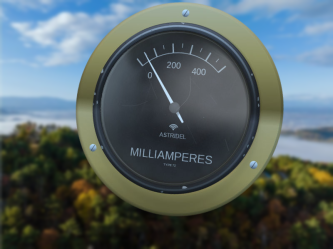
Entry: 50 mA
